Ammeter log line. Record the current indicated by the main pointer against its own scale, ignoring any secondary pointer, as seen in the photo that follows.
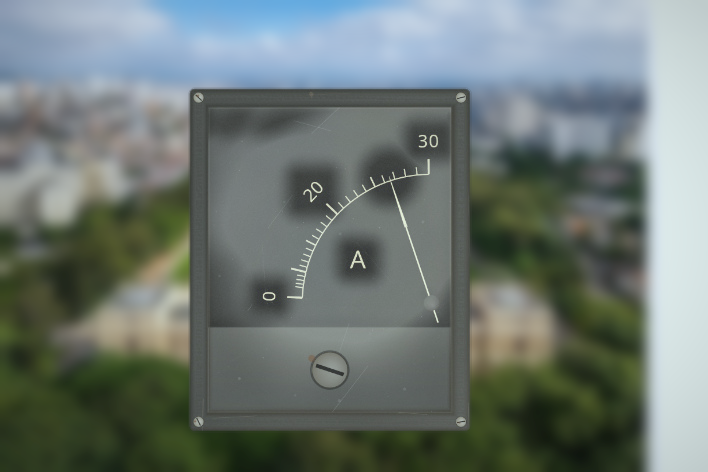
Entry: 26.5 A
